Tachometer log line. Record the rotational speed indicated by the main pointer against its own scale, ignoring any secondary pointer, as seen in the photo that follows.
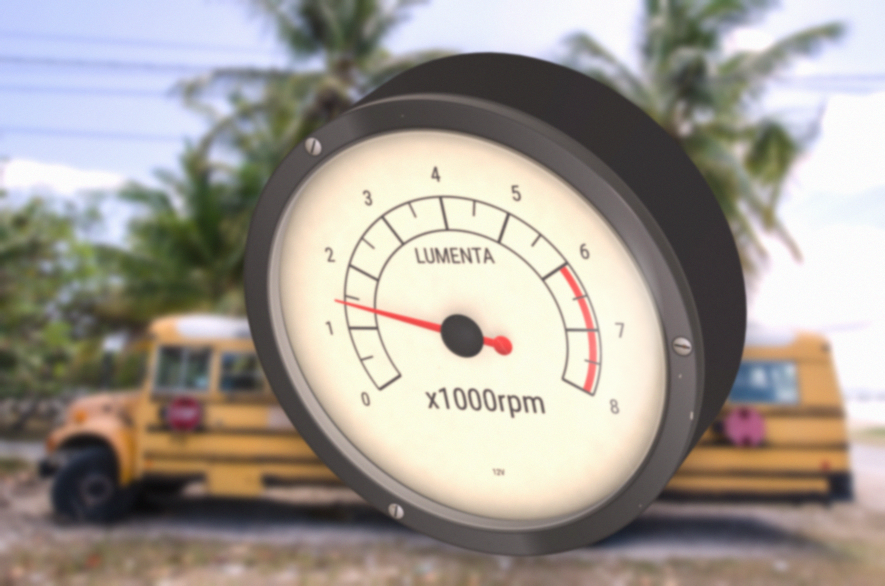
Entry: 1500 rpm
